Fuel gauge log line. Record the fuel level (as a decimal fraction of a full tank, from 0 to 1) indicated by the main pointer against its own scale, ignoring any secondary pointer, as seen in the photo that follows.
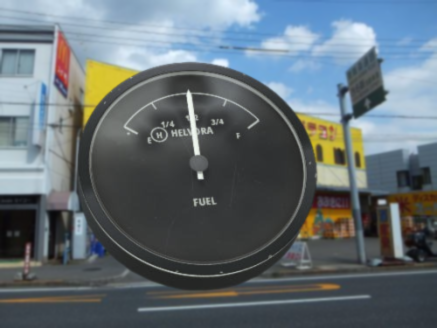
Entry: 0.5
